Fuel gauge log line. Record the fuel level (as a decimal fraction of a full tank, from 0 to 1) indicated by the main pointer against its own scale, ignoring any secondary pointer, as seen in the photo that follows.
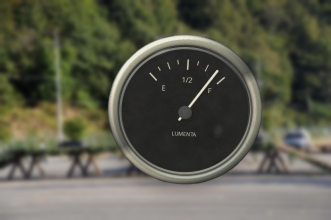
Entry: 0.875
